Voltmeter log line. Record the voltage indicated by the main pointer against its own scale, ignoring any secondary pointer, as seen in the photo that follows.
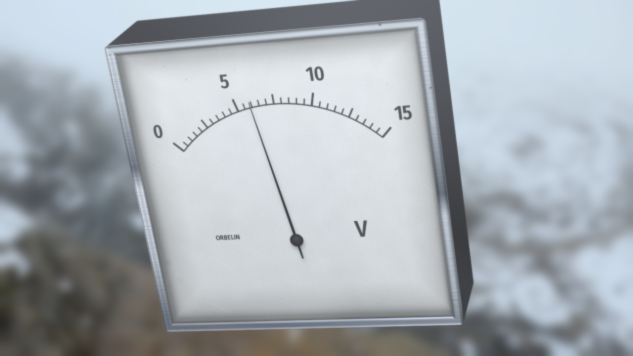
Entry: 6 V
